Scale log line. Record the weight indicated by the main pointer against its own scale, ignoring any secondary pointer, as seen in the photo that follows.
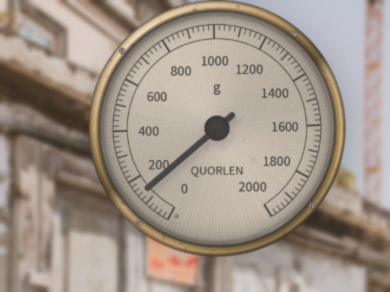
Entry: 140 g
